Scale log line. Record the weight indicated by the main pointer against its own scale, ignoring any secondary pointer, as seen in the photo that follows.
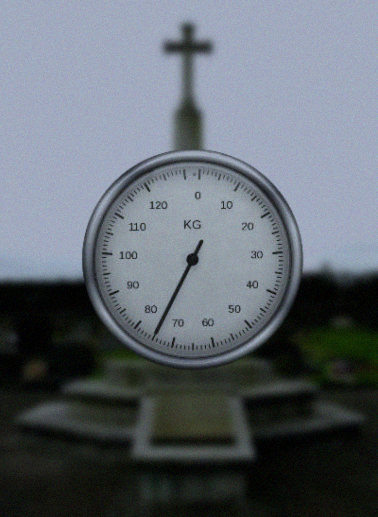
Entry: 75 kg
